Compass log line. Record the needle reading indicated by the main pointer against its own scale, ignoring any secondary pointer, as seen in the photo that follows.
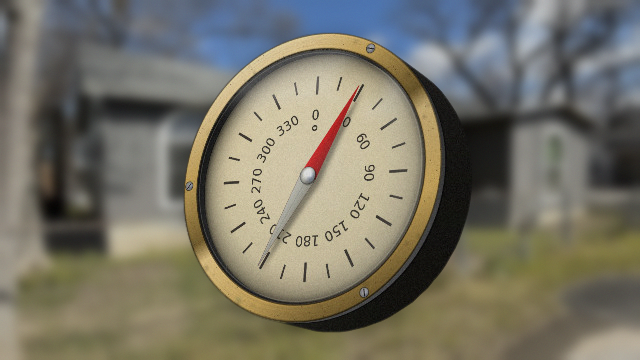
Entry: 30 °
